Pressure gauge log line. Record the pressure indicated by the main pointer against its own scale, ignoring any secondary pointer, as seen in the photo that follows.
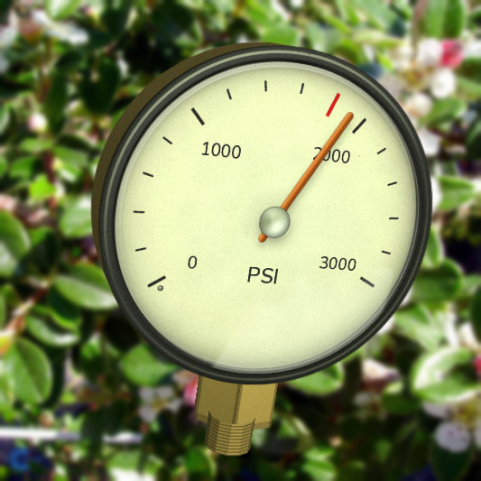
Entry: 1900 psi
